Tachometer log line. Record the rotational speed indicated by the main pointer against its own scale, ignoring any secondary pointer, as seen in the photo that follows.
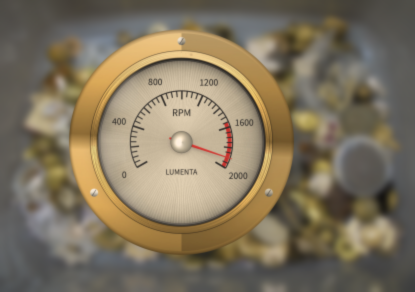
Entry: 1900 rpm
